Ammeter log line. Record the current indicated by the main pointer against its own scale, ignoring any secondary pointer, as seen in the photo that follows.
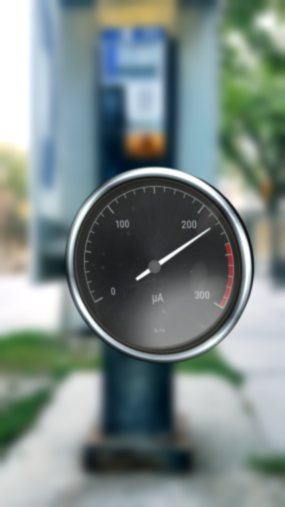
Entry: 220 µA
